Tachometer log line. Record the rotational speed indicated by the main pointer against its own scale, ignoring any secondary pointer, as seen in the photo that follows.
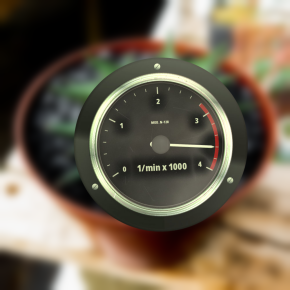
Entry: 3600 rpm
